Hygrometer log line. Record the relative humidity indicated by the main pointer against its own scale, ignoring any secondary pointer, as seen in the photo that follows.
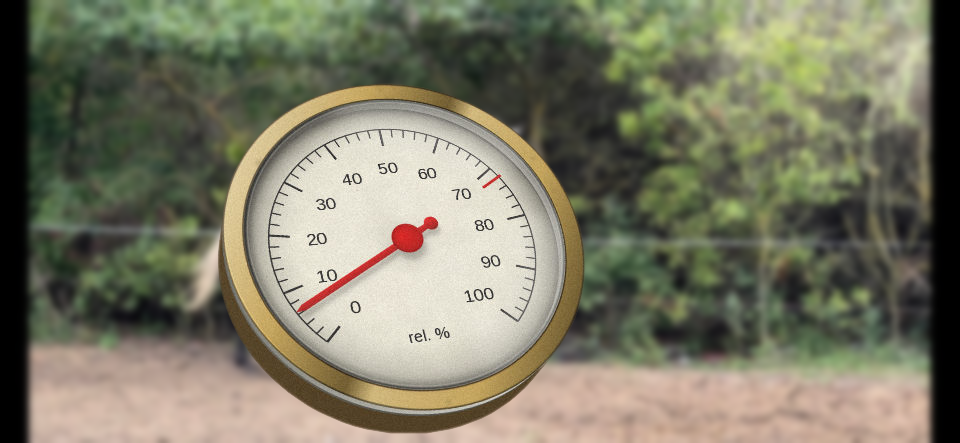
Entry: 6 %
